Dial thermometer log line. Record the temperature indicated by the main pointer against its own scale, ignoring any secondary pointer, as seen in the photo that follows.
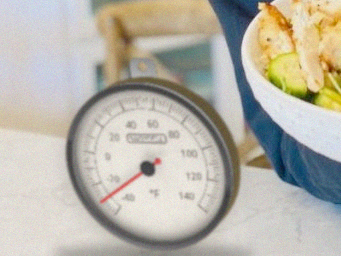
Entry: -30 °F
